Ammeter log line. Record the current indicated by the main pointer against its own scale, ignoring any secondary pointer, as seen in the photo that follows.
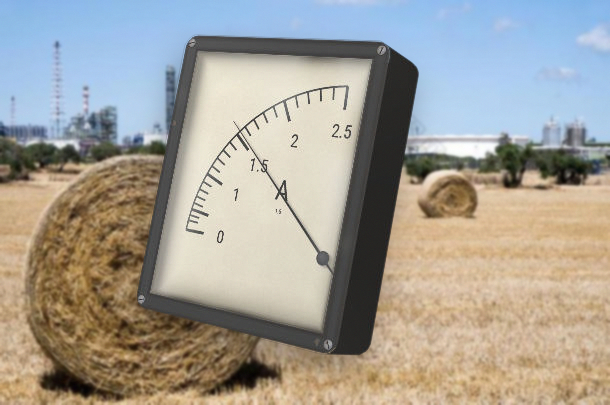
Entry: 1.55 A
